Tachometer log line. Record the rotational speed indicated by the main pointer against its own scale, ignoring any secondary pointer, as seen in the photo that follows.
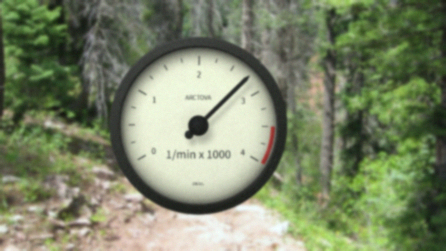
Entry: 2750 rpm
